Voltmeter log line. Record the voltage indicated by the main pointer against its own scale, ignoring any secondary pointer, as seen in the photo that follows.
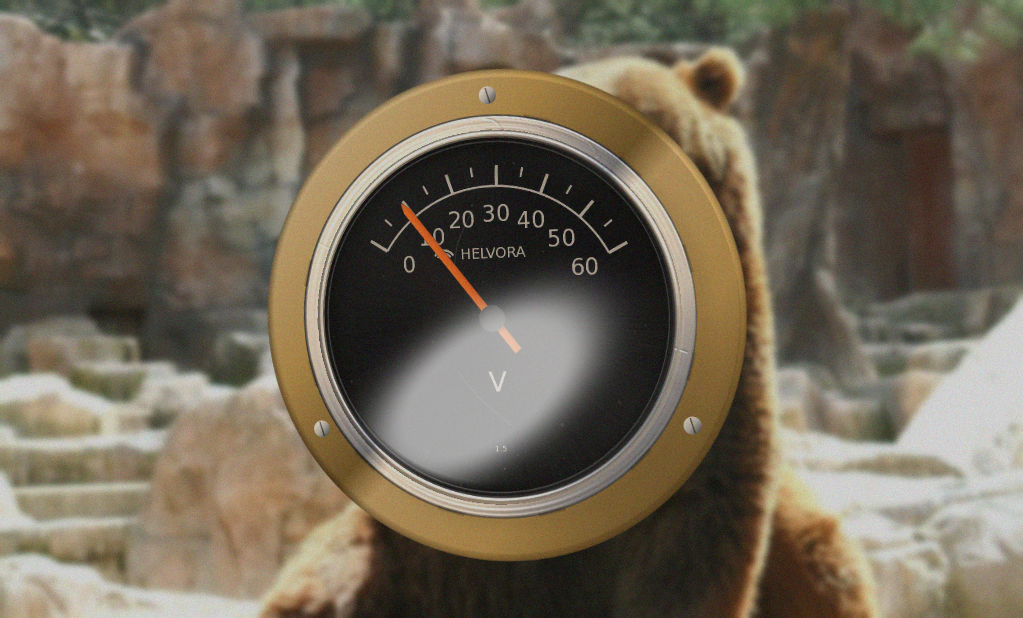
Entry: 10 V
